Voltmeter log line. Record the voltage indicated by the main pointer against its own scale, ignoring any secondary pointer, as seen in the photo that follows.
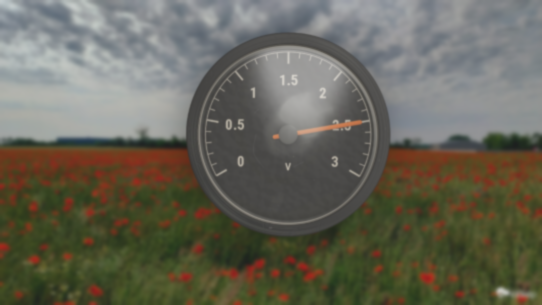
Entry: 2.5 V
